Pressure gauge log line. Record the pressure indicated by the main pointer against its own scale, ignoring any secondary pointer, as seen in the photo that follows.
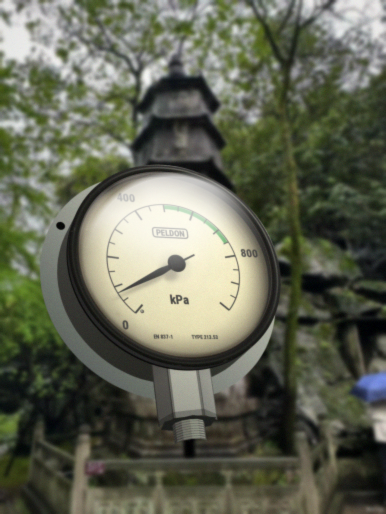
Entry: 75 kPa
